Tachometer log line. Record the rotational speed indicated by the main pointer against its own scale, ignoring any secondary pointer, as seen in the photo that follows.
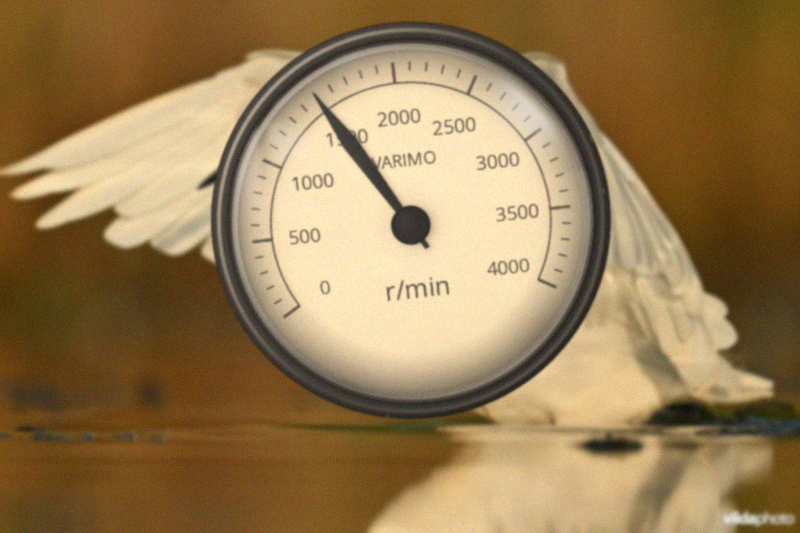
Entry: 1500 rpm
